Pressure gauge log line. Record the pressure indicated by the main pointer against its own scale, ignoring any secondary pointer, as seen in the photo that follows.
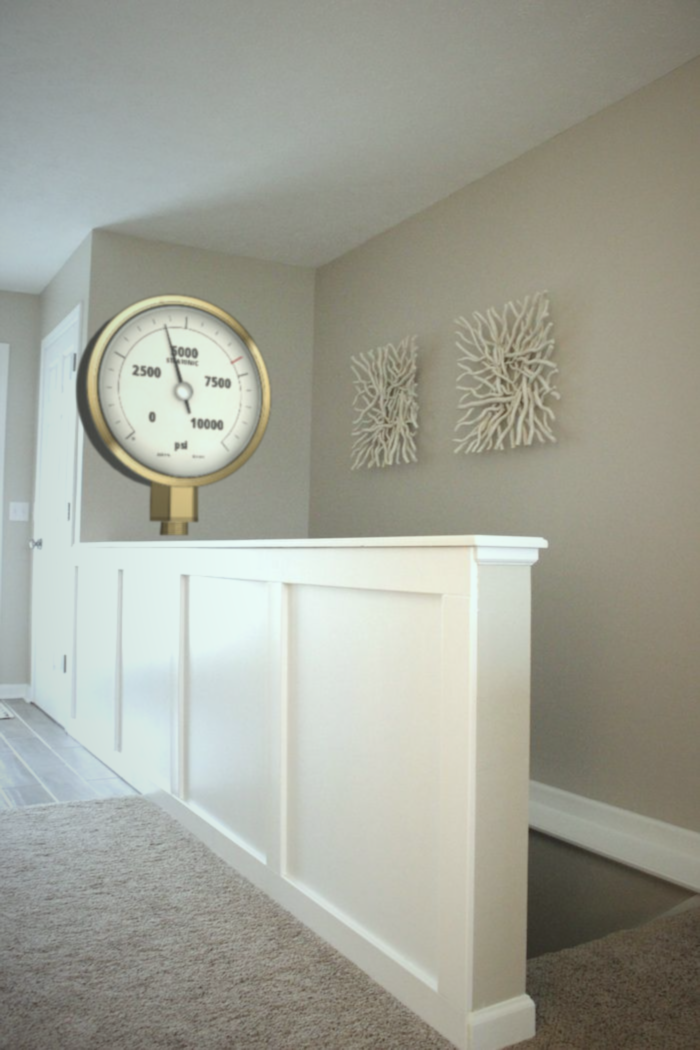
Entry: 4250 psi
